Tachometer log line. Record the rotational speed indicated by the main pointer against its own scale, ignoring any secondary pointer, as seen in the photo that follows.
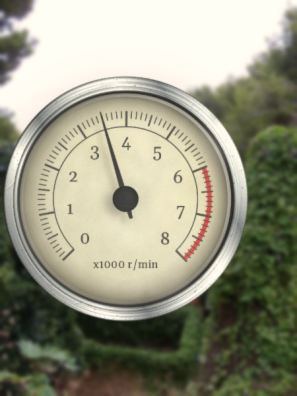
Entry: 3500 rpm
